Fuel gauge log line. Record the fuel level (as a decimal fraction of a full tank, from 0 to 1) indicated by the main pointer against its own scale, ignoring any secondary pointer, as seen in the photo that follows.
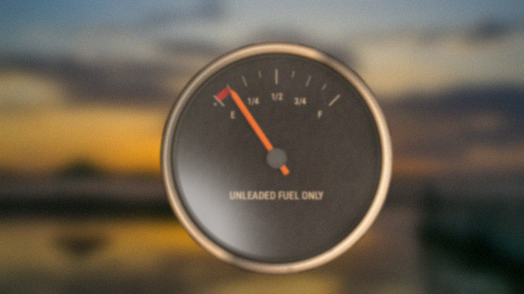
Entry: 0.125
